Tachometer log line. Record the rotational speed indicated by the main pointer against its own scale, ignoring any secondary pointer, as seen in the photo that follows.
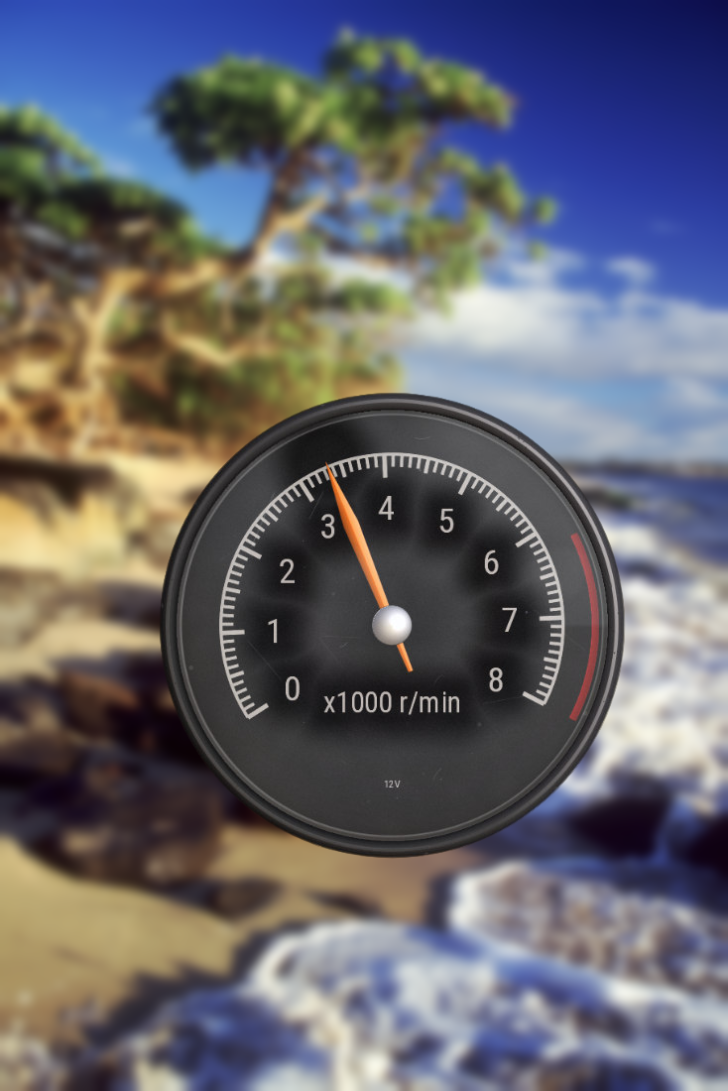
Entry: 3350 rpm
